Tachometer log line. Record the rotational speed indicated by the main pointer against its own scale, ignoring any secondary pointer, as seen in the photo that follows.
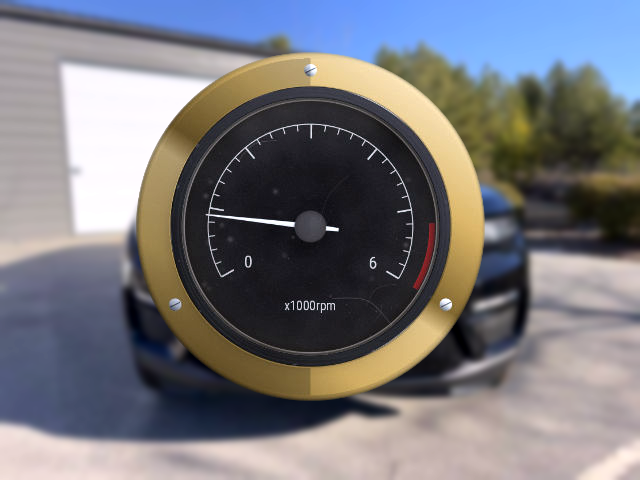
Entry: 900 rpm
